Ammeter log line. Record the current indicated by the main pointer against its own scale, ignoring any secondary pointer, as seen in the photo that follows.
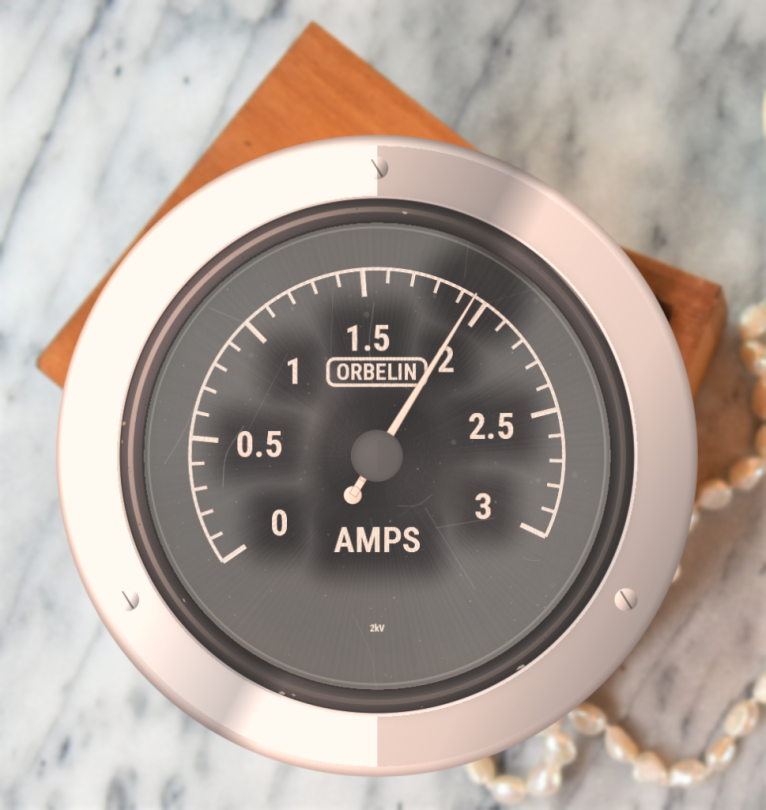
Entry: 1.95 A
